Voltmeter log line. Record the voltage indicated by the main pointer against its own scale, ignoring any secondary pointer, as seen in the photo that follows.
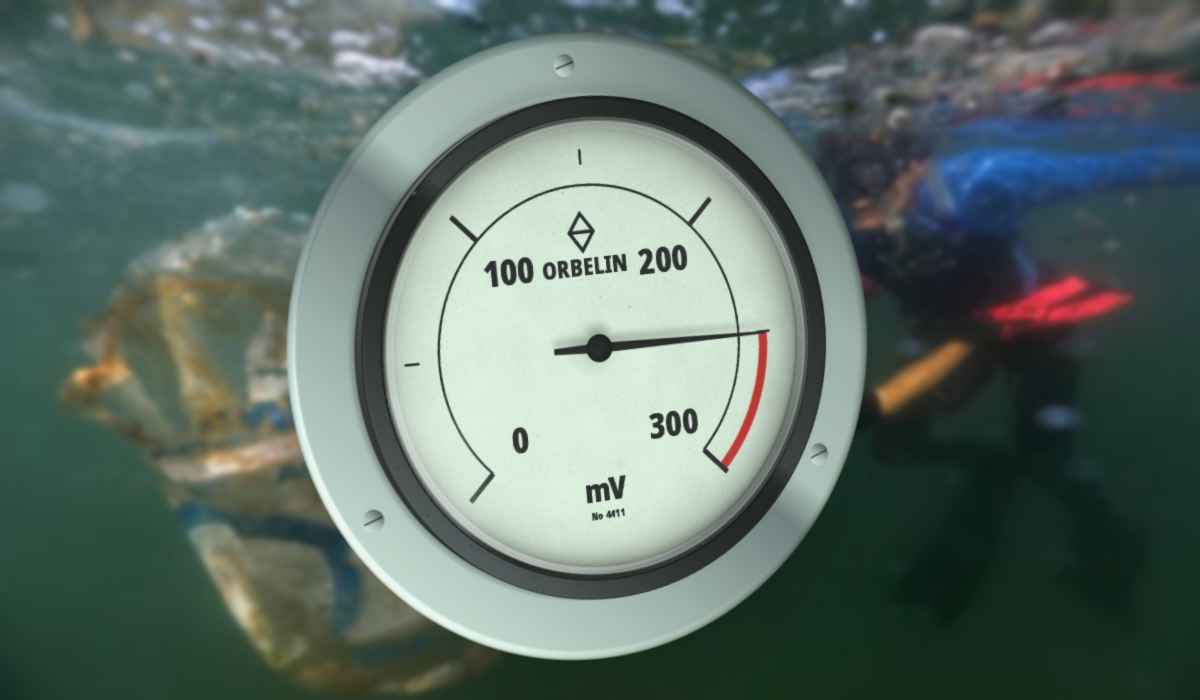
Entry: 250 mV
